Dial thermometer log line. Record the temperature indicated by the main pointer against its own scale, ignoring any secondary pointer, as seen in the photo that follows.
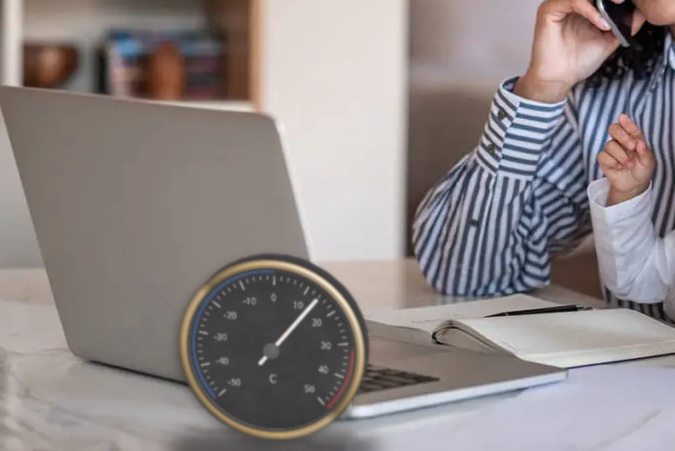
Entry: 14 °C
